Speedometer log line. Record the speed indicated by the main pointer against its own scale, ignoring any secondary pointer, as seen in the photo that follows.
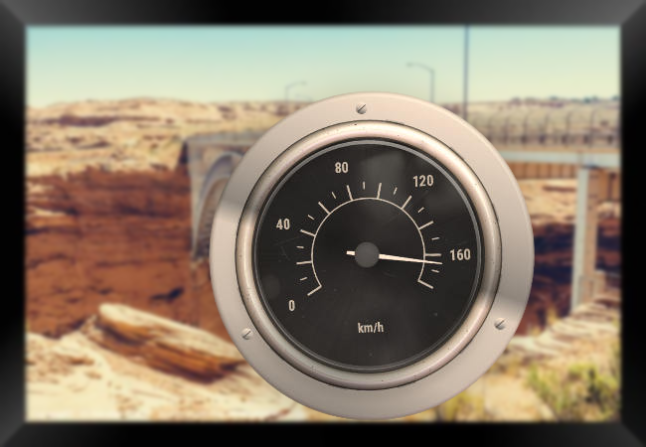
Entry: 165 km/h
